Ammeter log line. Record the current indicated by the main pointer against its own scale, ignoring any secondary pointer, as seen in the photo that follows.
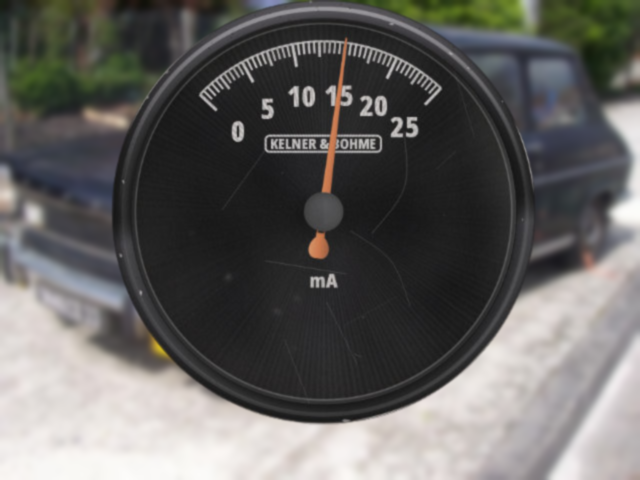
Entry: 15 mA
